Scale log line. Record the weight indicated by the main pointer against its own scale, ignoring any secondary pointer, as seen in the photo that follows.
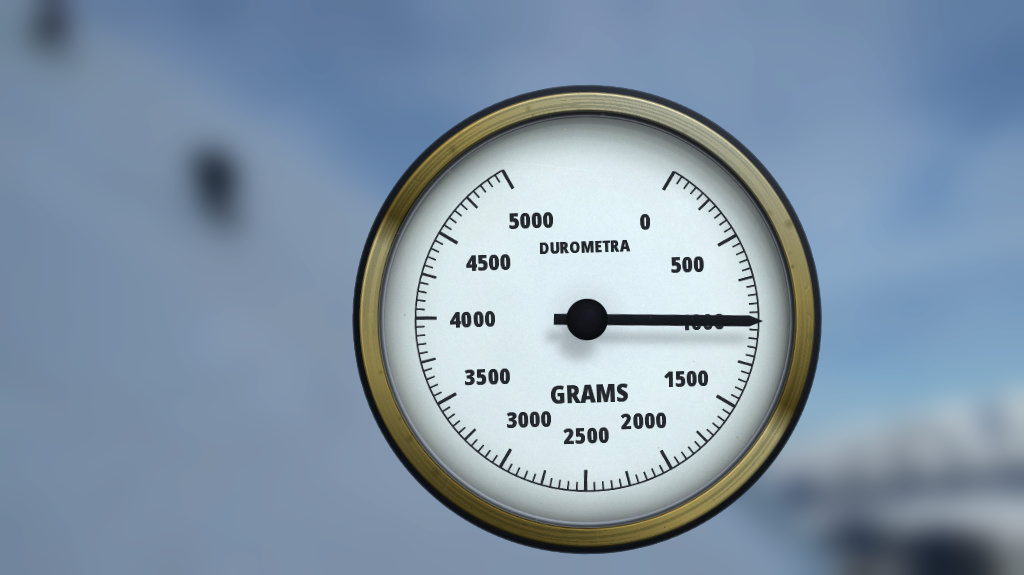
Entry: 1000 g
